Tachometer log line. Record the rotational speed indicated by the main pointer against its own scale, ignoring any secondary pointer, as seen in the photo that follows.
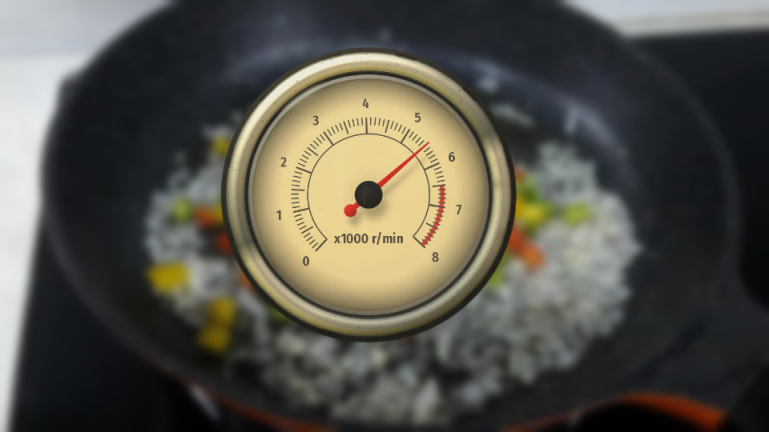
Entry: 5500 rpm
